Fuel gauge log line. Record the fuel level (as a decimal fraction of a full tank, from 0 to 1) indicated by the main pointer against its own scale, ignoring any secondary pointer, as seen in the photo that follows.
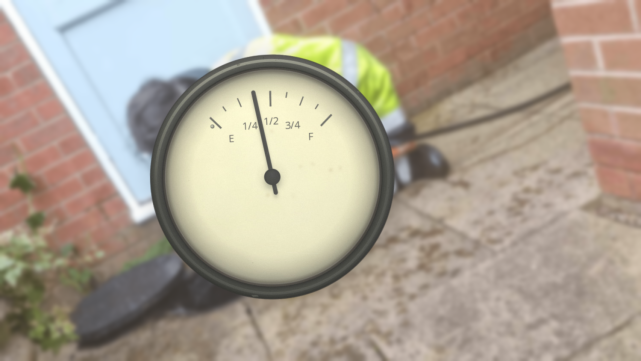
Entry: 0.375
